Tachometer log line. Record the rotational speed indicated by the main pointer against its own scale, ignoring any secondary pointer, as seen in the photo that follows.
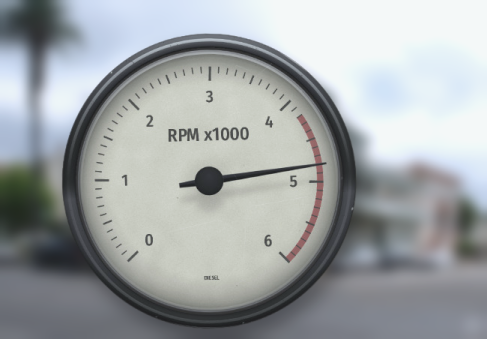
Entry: 4800 rpm
